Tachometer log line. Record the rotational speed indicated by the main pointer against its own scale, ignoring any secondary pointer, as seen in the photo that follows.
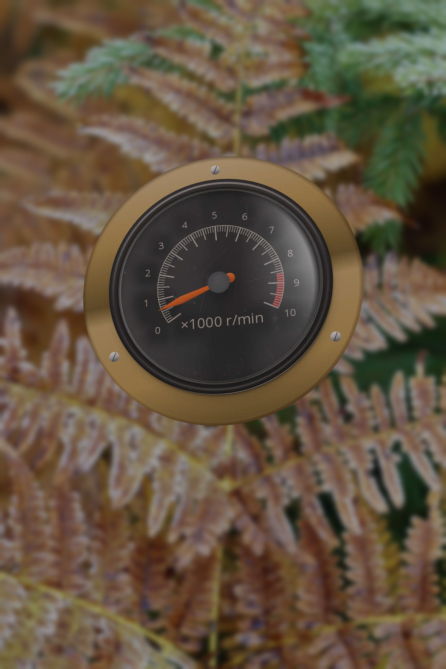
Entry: 500 rpm
